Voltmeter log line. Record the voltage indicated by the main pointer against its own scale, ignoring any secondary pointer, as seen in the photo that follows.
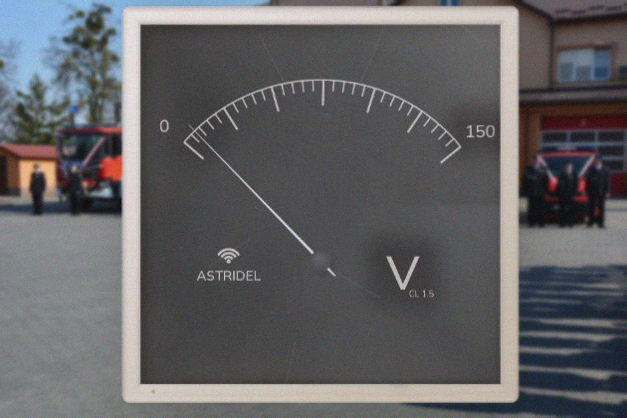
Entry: 7.5 V
